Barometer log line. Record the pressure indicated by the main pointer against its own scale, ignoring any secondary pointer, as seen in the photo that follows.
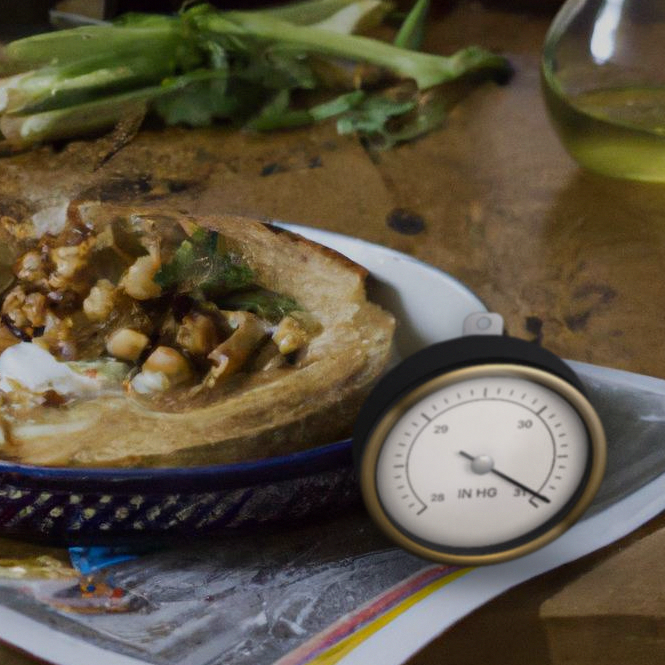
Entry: 30.9 inHg
